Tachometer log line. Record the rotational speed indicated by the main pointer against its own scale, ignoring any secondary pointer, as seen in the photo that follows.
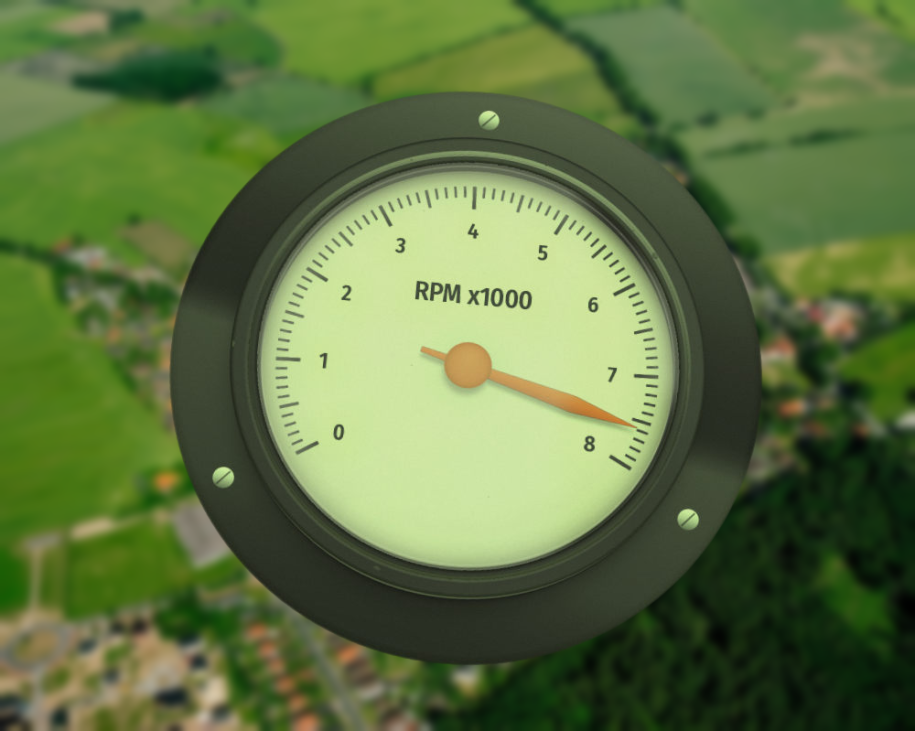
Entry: 7600 rpm
